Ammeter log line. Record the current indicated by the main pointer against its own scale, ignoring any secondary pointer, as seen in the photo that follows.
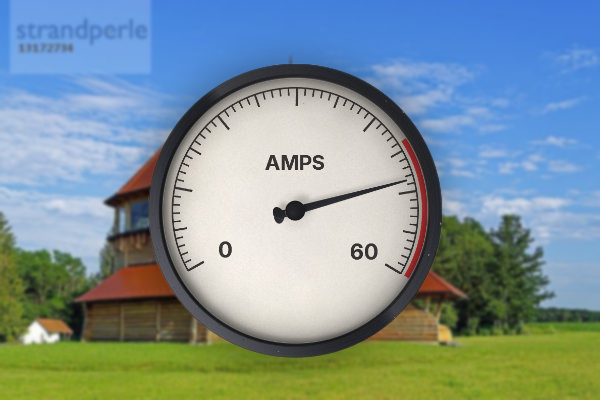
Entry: 48.5 A
